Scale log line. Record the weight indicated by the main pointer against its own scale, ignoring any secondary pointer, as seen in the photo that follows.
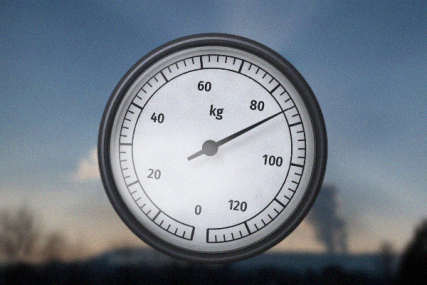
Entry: 86 kg
